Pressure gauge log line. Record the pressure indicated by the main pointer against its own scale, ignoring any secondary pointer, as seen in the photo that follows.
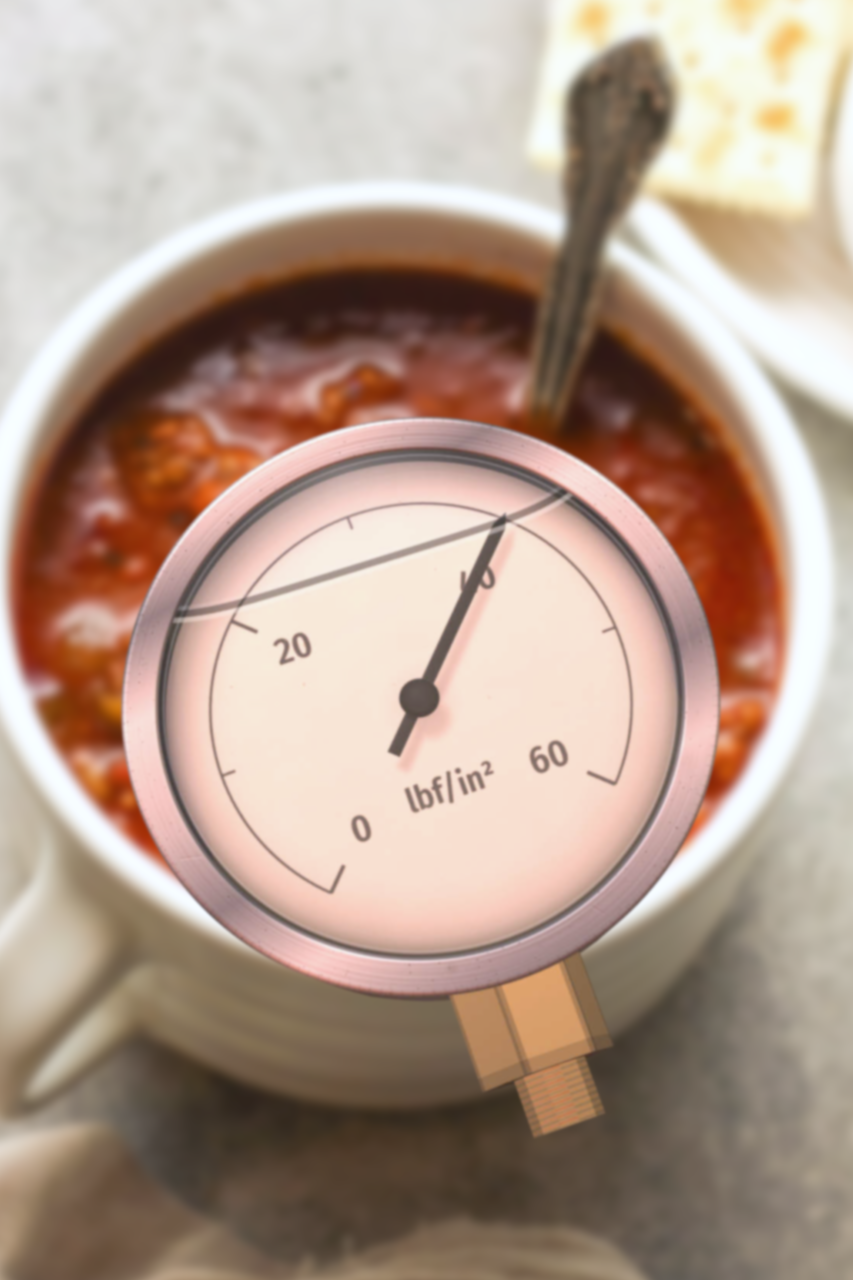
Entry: 40 psi
